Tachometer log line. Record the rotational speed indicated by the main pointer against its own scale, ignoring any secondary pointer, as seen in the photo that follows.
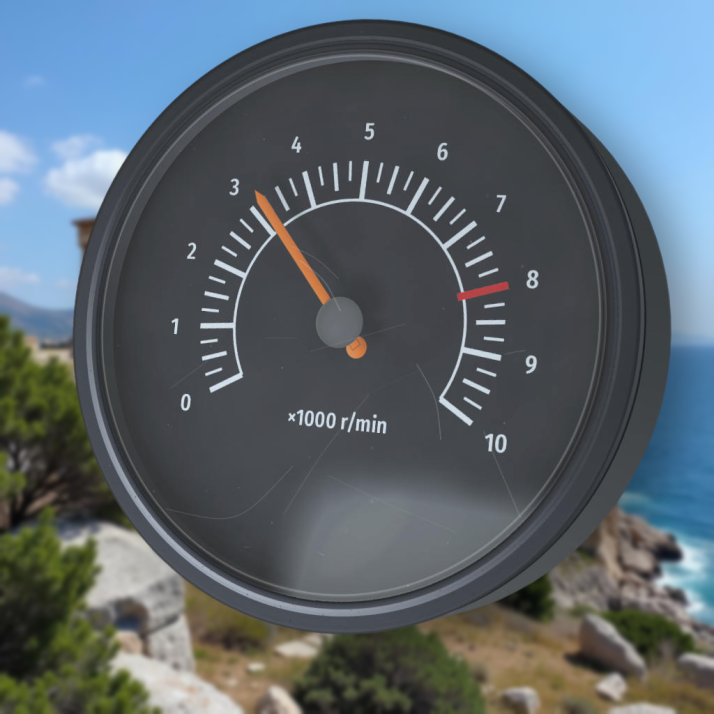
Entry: 3250 rpm
